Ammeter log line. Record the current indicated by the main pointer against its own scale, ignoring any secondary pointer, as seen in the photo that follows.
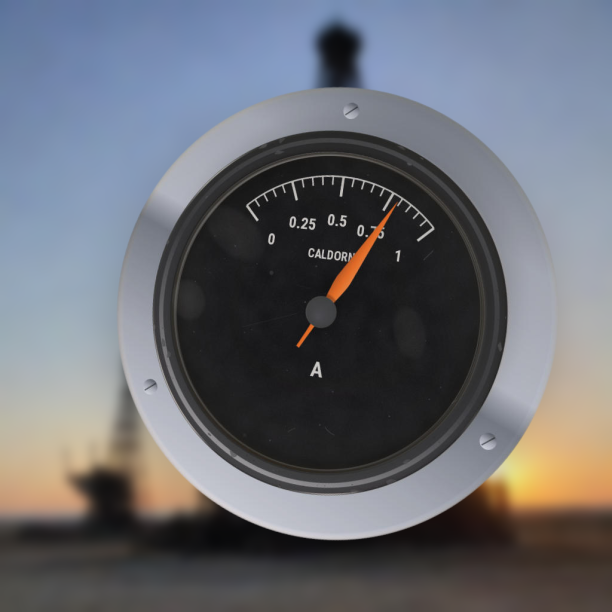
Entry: 0.8 A
